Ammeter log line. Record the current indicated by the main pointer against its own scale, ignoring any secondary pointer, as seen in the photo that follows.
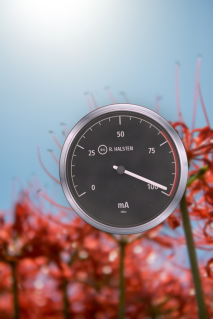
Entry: 97.5 mA
